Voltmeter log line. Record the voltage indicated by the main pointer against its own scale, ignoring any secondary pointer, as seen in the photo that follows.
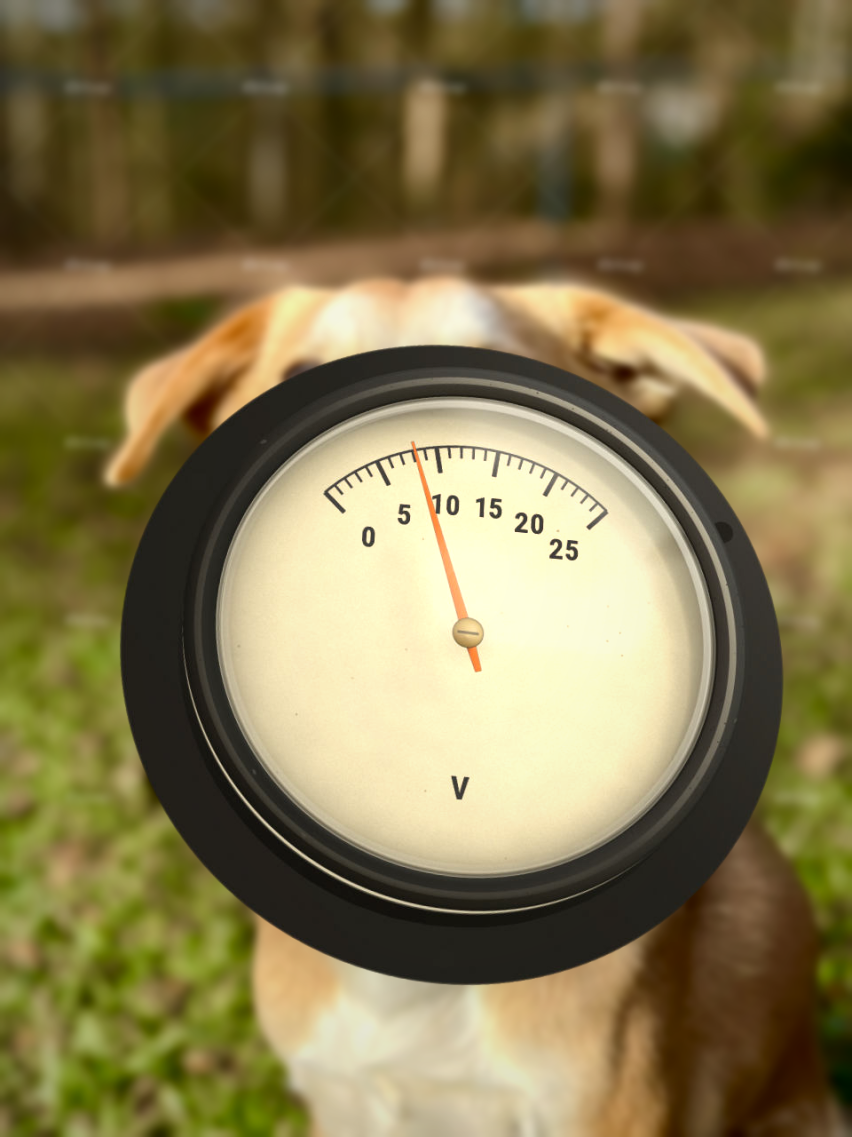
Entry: 8 V
